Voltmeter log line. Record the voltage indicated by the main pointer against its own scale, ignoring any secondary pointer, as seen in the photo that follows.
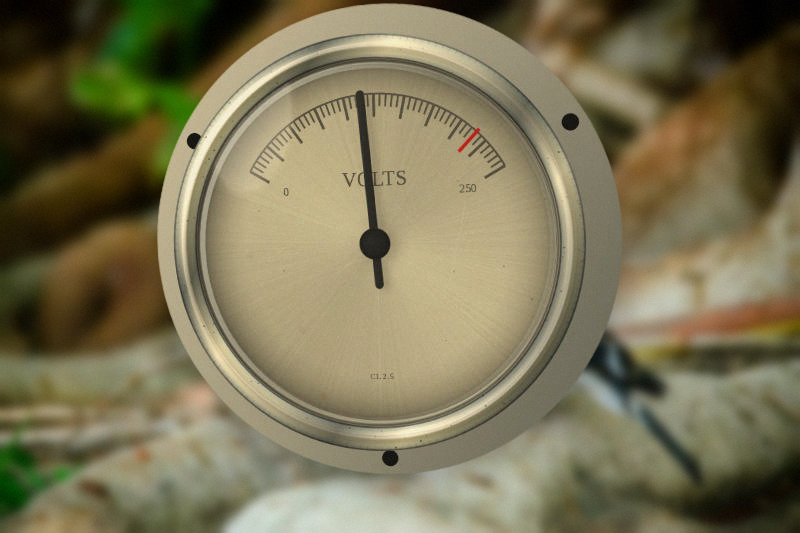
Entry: 115 V
